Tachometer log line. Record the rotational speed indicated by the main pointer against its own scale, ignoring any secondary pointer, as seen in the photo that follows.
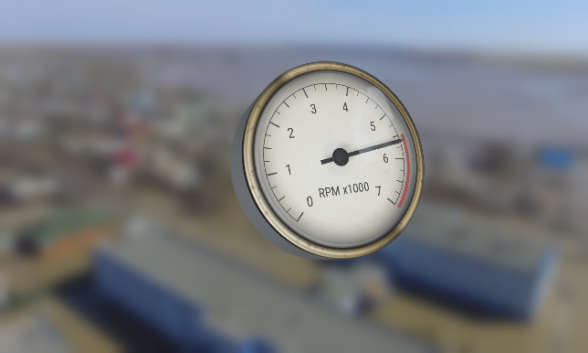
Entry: 5625 rpm
